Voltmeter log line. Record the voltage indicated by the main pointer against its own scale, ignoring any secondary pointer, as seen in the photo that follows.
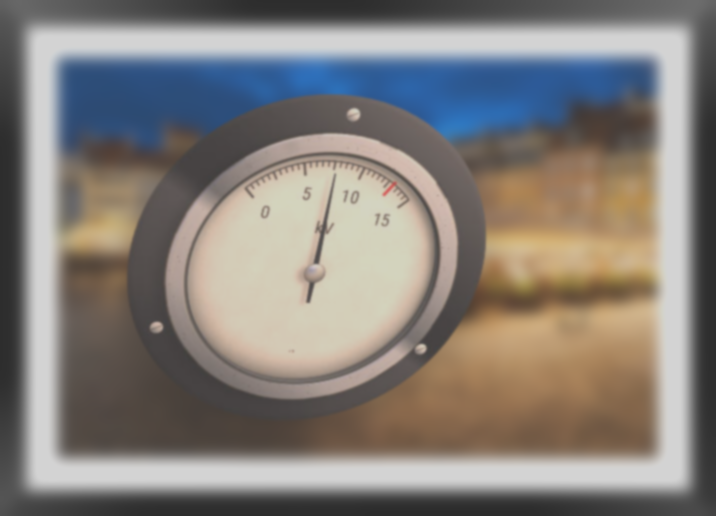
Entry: 7.5 kV
